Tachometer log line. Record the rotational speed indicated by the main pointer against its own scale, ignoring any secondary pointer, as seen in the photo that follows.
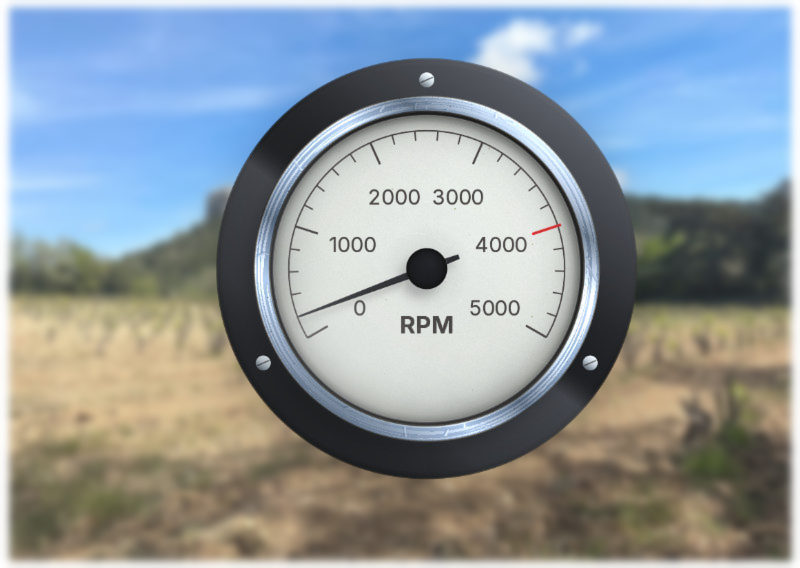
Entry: 200 rpm
